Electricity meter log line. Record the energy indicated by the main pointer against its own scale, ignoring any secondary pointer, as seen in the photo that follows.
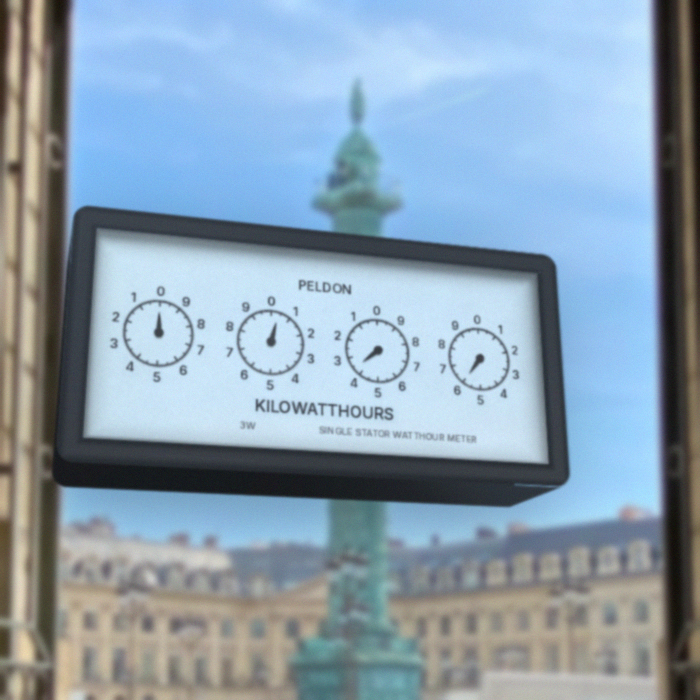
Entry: 36 kWh
